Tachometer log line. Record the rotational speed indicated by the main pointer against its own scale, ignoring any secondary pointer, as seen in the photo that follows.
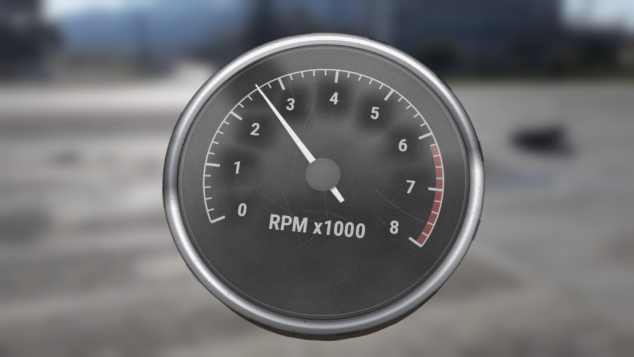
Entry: 2600 rpm
